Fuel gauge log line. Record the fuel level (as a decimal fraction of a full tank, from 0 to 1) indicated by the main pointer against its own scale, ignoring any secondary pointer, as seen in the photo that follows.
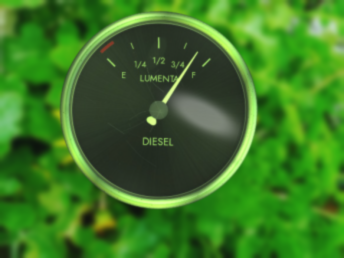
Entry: 0.875
